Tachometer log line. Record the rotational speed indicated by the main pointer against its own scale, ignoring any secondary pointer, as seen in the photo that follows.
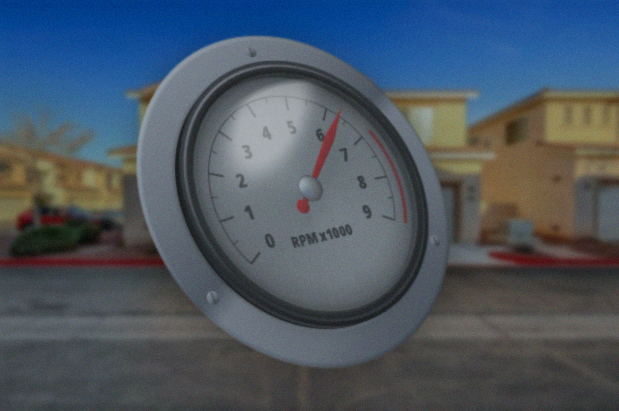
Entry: 6250 rpm
